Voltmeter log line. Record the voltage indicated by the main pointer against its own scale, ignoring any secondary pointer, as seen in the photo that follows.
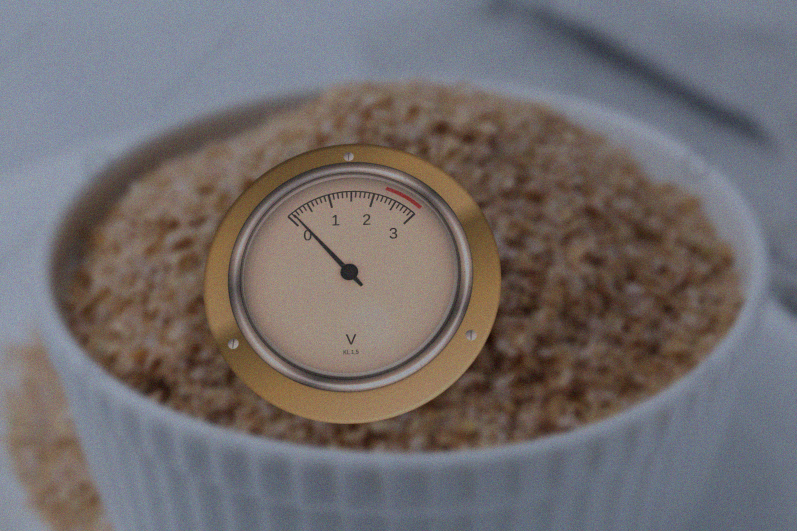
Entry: 0.1 V
